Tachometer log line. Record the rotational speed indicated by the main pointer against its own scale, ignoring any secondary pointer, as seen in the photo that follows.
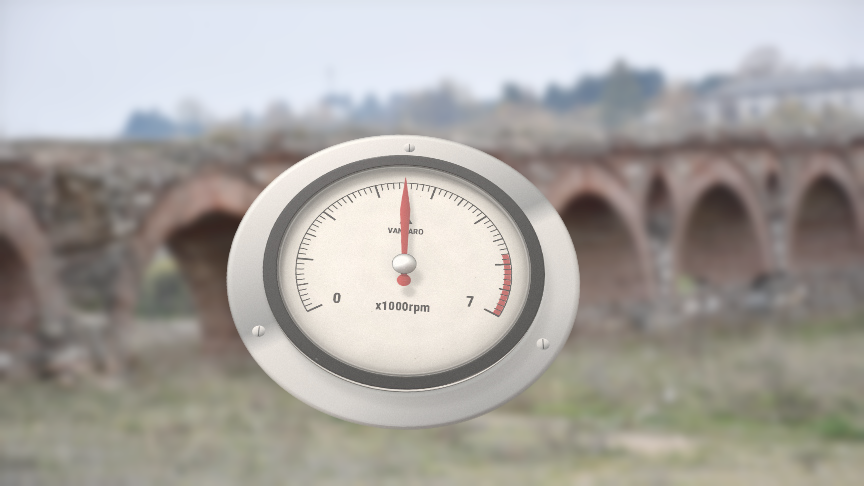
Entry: 3500 rpm
